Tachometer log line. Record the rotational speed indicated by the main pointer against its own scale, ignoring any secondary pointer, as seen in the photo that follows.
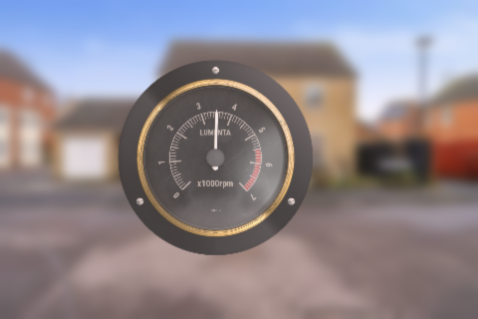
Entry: 3500 rpm
